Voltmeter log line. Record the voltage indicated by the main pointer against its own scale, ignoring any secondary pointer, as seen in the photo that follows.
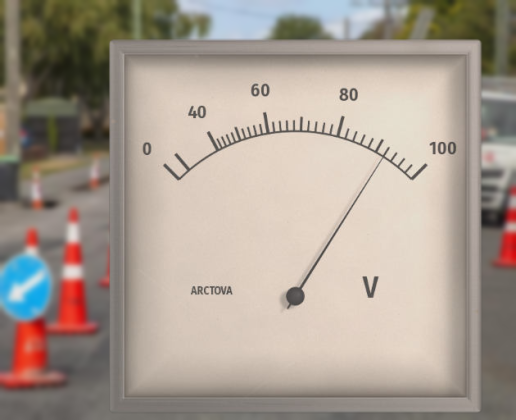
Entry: 92 V
